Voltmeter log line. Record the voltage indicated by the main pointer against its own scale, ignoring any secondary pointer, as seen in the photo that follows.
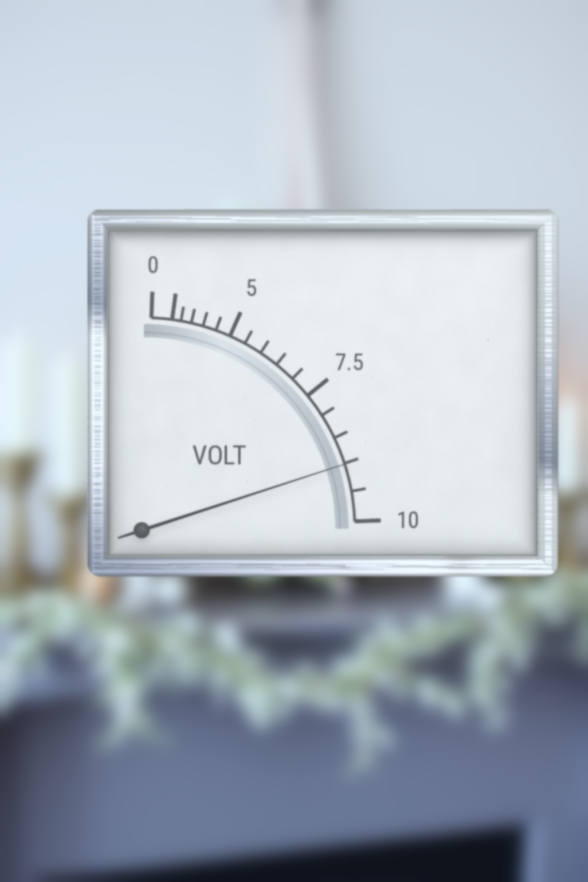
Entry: 9 V
